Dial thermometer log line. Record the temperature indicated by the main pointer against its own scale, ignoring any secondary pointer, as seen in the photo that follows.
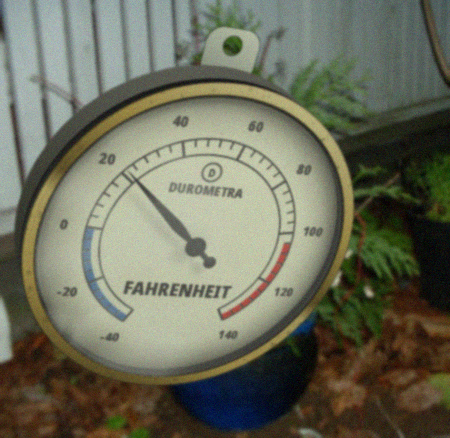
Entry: 22 °F
